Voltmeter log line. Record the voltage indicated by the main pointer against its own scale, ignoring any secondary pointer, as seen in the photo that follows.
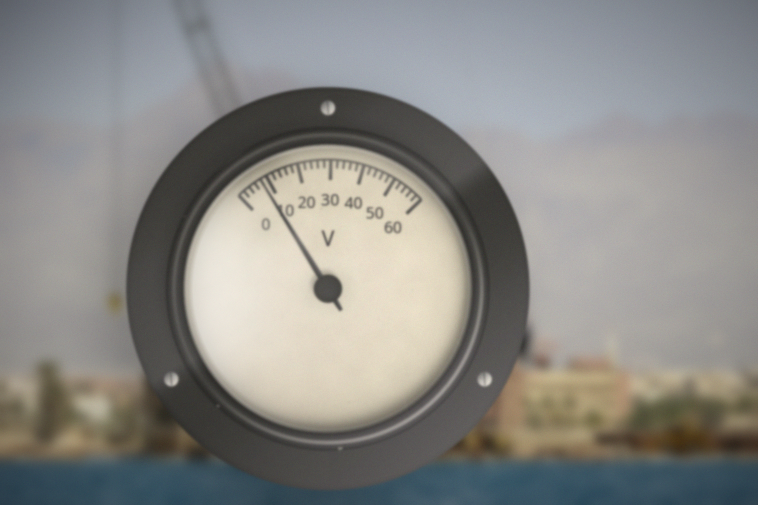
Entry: 8 V
